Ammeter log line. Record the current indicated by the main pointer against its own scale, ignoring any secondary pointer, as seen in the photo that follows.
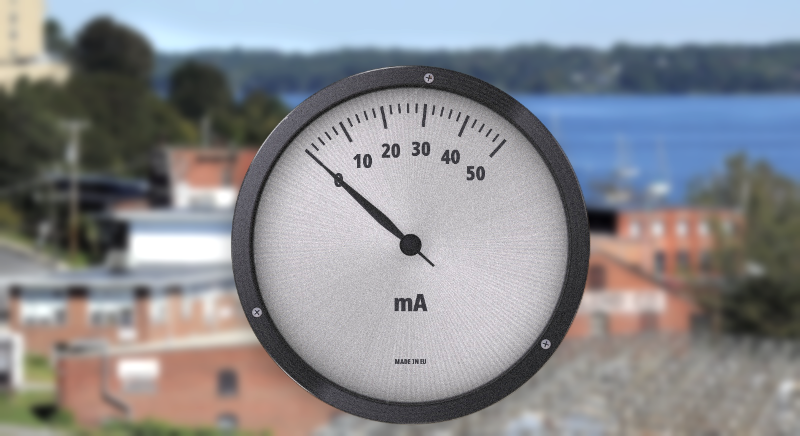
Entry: 0 mA
